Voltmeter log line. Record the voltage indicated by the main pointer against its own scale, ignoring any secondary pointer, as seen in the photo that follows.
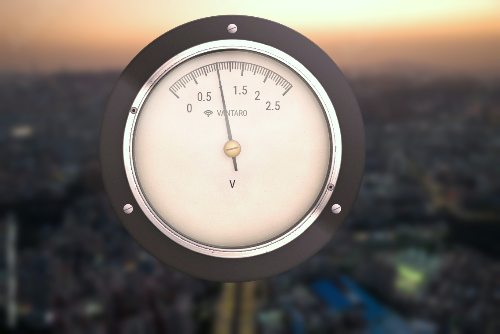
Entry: 1 V
